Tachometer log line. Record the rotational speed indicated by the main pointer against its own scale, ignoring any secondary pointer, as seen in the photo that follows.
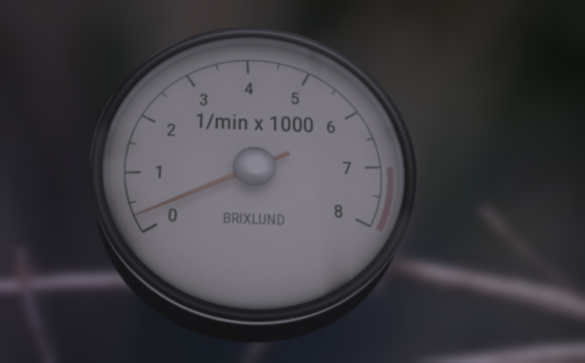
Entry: 250 rpm
